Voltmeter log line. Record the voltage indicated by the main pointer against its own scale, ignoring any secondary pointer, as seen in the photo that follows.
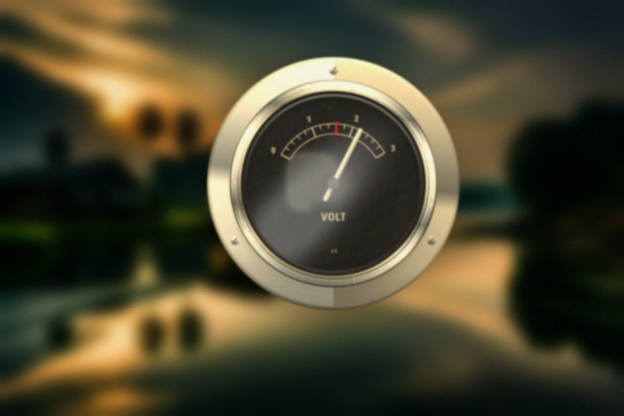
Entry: 2.2 V
